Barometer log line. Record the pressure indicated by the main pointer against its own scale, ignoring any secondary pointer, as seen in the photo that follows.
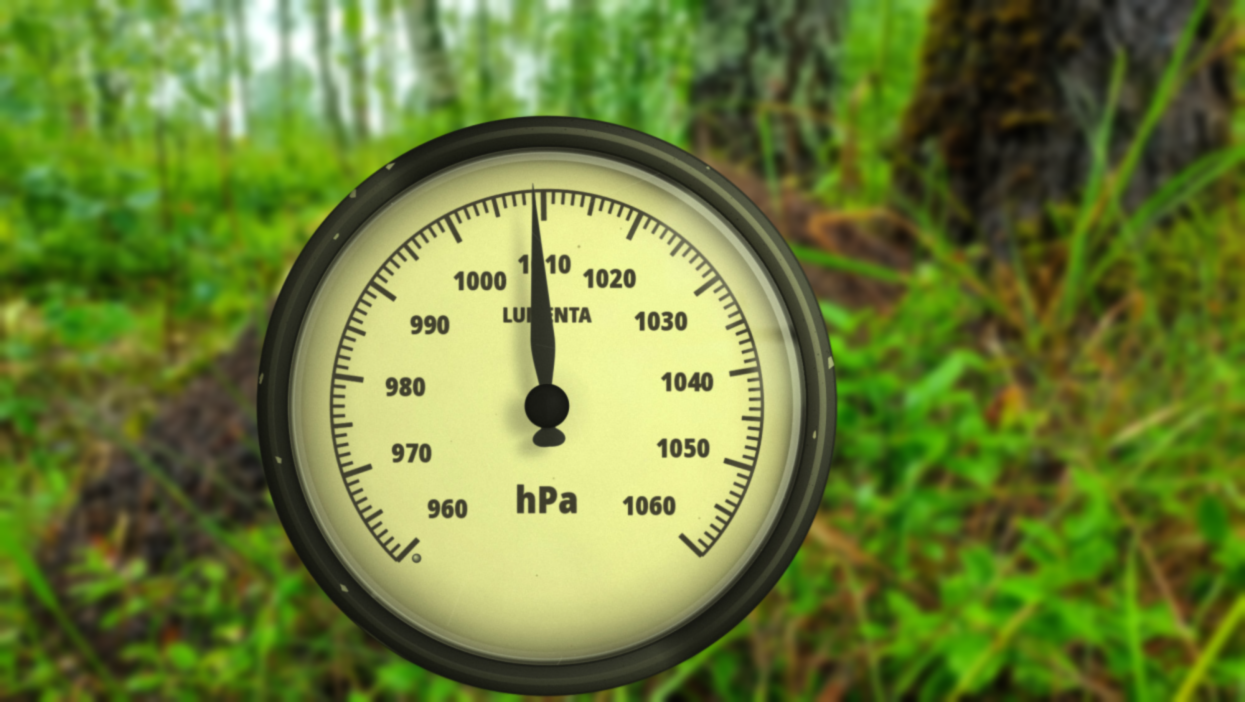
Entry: 1009 hPa
